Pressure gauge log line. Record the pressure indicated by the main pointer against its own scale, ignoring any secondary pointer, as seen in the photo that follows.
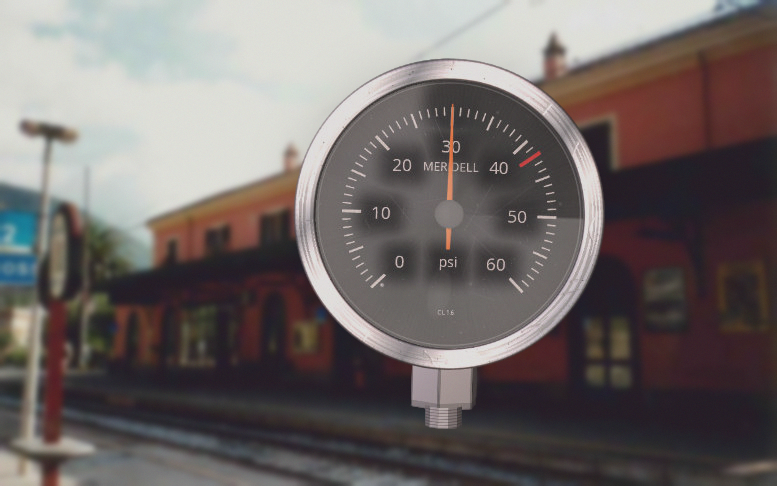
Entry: 30 psi
